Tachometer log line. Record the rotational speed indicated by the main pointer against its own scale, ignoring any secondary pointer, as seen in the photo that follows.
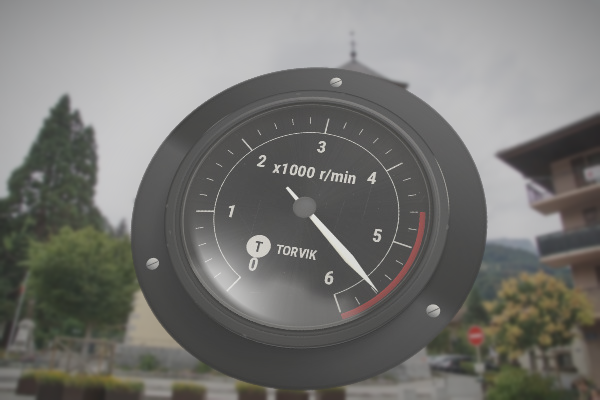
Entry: 5600 rpm
